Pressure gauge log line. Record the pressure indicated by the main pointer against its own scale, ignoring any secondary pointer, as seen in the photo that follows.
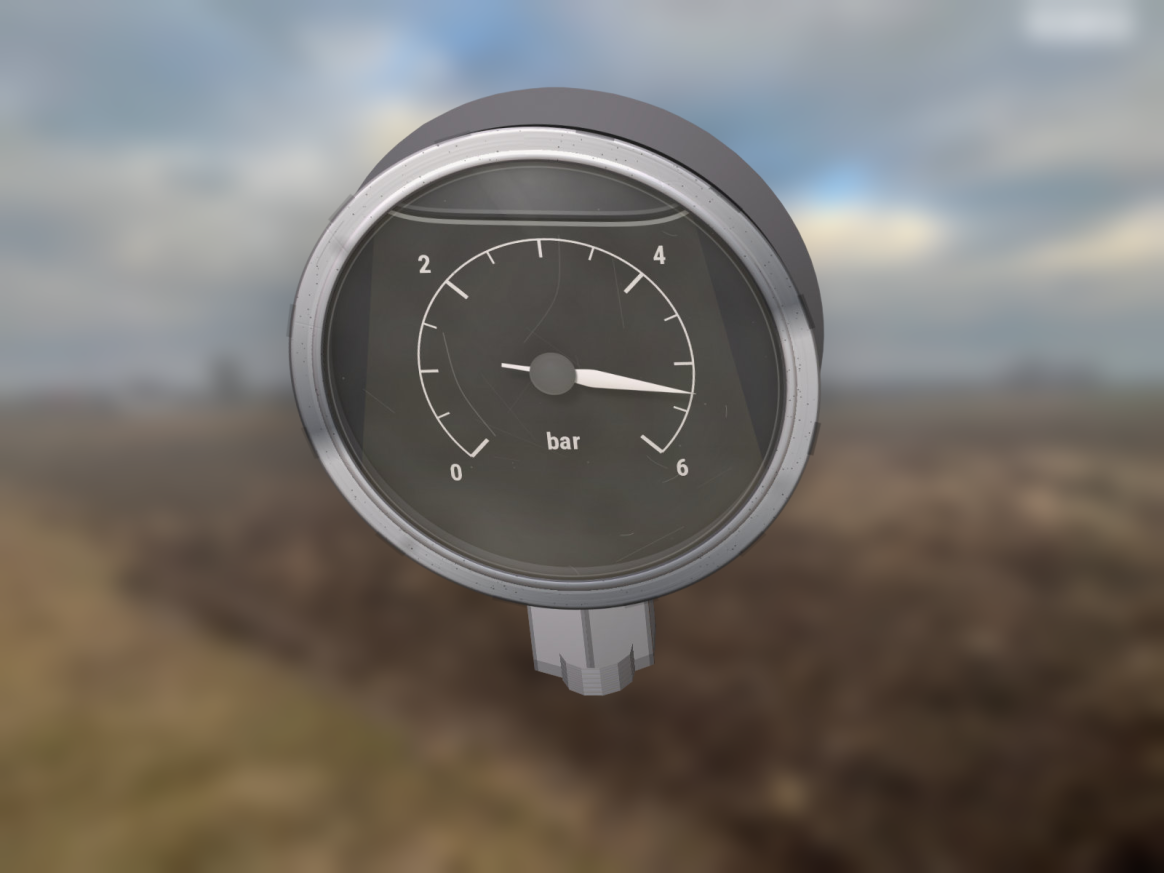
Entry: 5.25 bar
